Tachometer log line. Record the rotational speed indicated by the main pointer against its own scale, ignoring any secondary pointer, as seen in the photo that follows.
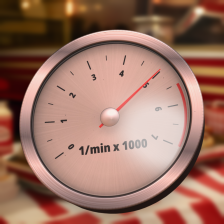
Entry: 5000 rpm
